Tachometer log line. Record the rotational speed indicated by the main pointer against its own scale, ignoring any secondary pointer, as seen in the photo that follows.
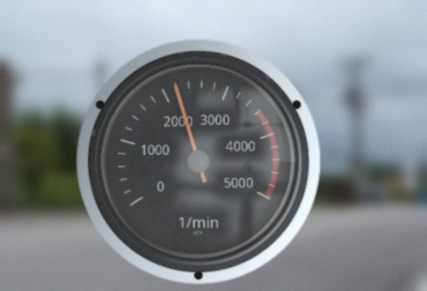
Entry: 2200 rpm
